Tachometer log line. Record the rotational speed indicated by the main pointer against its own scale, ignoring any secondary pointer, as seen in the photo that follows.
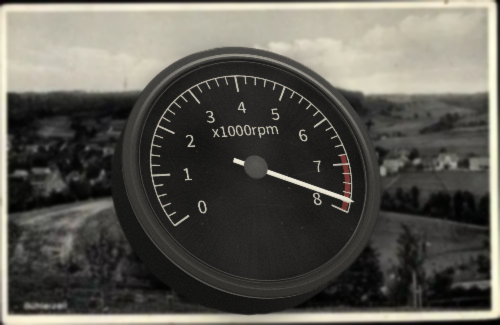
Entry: 7800 rpm
